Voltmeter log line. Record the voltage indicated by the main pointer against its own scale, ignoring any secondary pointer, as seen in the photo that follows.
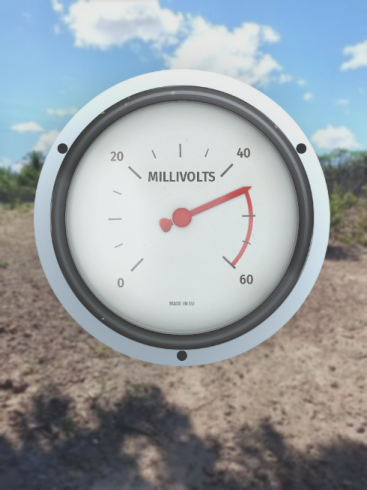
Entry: 45 mV
